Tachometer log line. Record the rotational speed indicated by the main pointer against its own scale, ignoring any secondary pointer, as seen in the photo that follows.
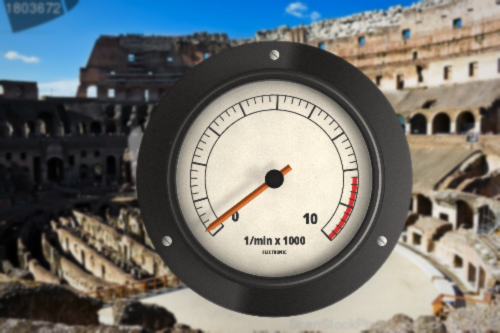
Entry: 200 rpm
